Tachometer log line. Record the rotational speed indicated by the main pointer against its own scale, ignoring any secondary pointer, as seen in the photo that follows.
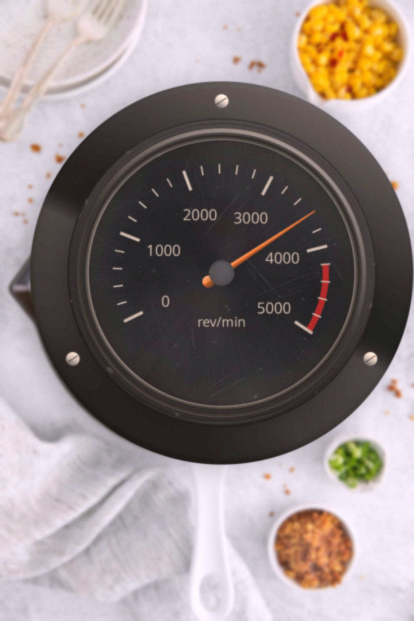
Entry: 3600 rpm
